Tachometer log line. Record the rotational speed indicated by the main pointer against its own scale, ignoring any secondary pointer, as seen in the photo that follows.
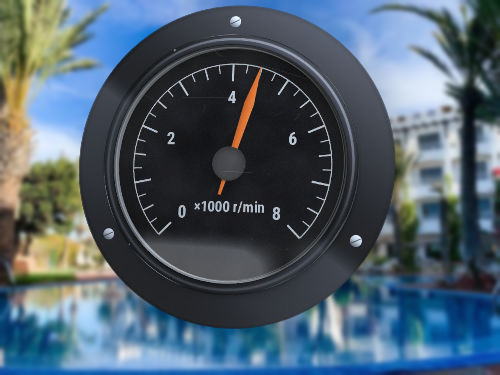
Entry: 4500 rpm
